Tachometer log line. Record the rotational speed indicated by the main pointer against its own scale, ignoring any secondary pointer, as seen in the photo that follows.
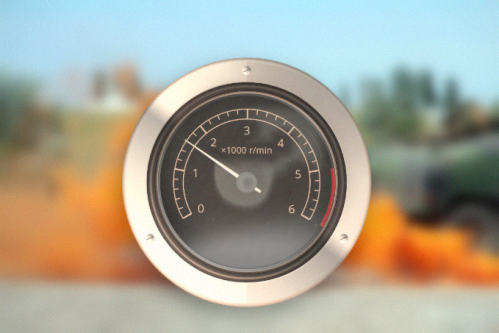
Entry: 1600 rpm
